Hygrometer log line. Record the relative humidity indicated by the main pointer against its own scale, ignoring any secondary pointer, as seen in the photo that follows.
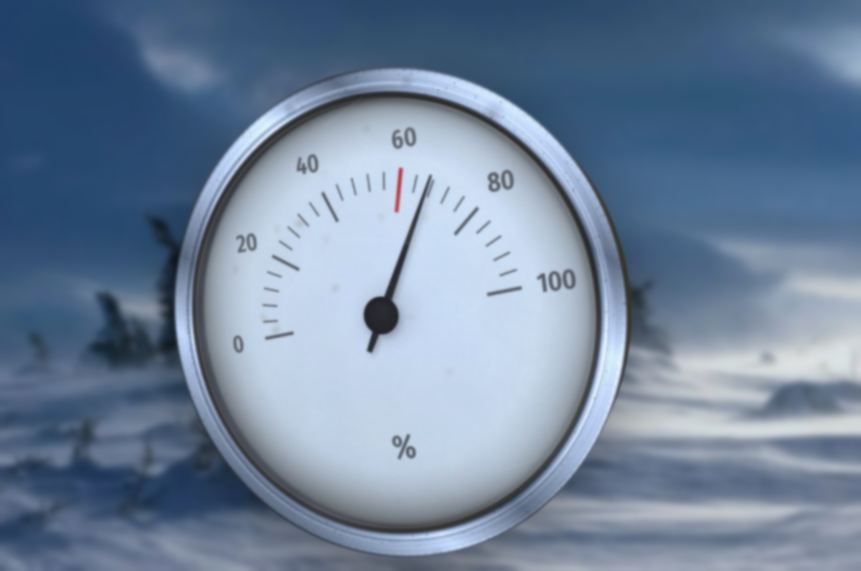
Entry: 68 %
